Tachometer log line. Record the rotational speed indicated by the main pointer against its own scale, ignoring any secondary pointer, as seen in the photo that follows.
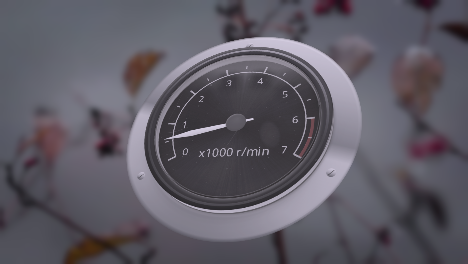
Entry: 500 rpm
